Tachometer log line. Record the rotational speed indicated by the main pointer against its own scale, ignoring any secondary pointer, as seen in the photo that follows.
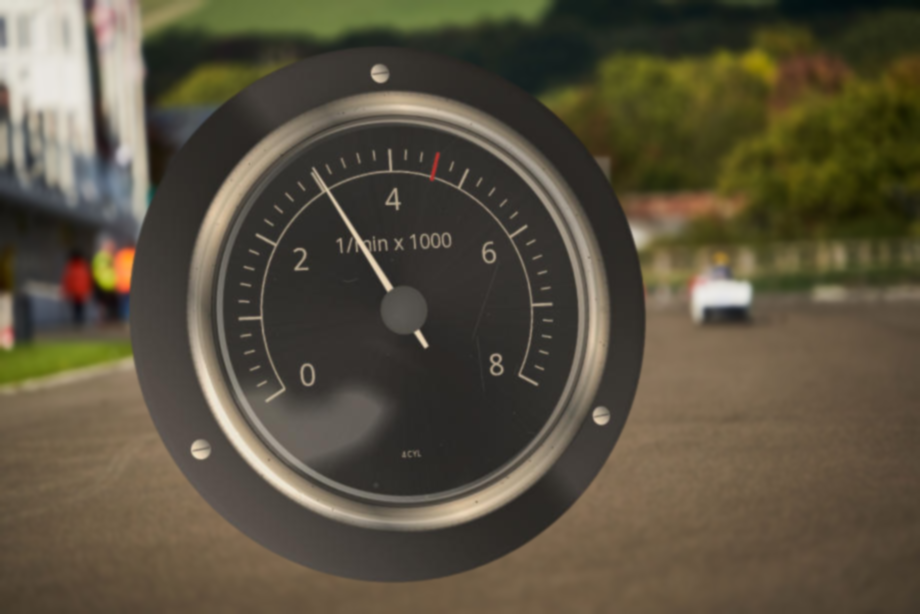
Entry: 3000 rpm
